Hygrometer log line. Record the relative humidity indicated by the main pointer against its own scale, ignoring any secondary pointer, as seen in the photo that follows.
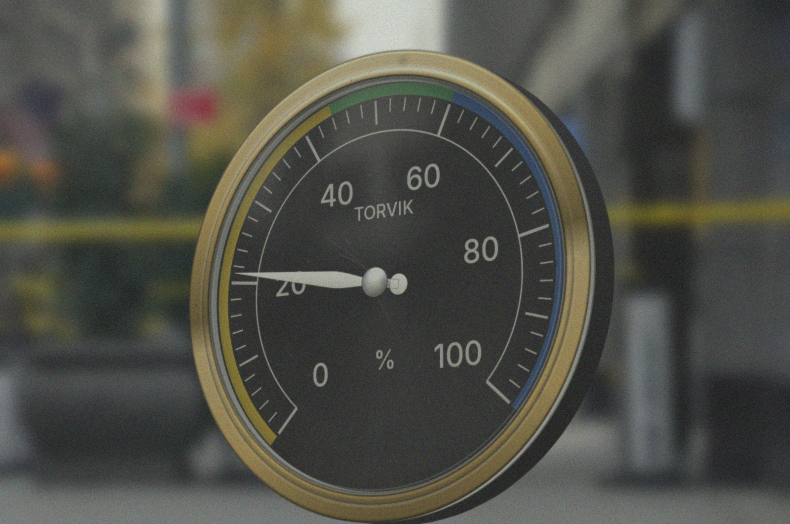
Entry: 21 %
